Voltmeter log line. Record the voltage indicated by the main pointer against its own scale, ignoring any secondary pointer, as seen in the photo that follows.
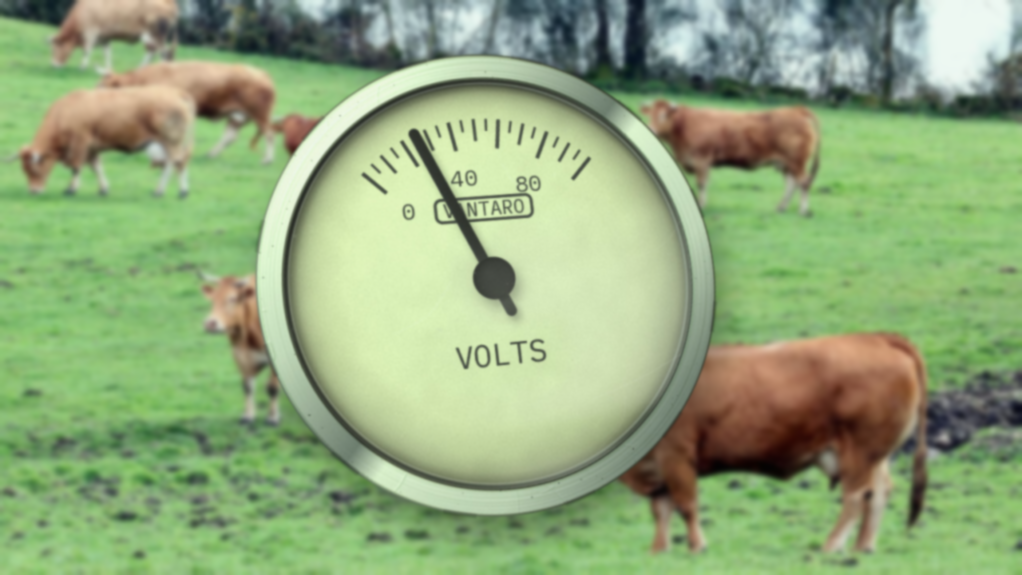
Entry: 25 V
